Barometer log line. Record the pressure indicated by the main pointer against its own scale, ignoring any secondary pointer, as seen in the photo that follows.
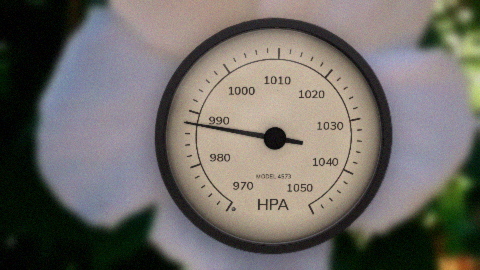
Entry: 988 hPa
